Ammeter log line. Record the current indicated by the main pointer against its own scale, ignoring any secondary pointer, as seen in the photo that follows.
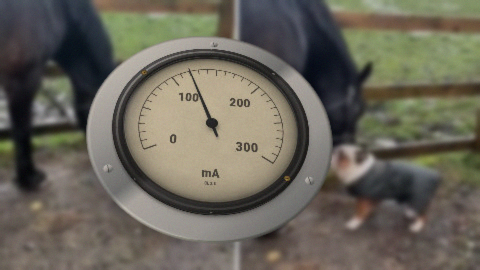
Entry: 120 mA
